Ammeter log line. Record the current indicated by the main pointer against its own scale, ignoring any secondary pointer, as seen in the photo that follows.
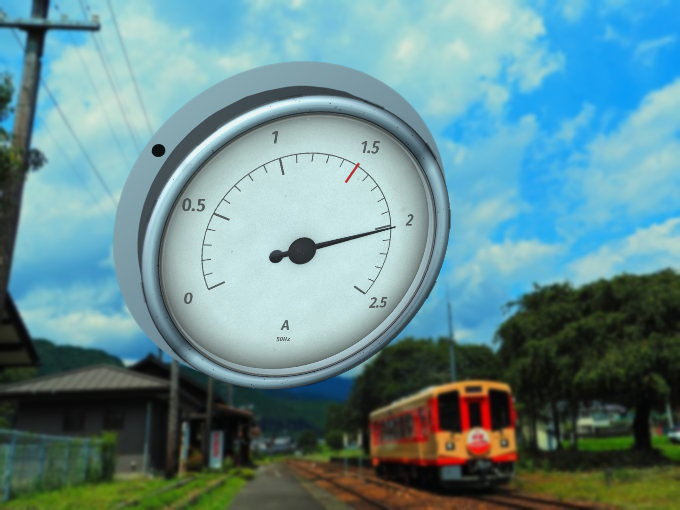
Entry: 2 A
